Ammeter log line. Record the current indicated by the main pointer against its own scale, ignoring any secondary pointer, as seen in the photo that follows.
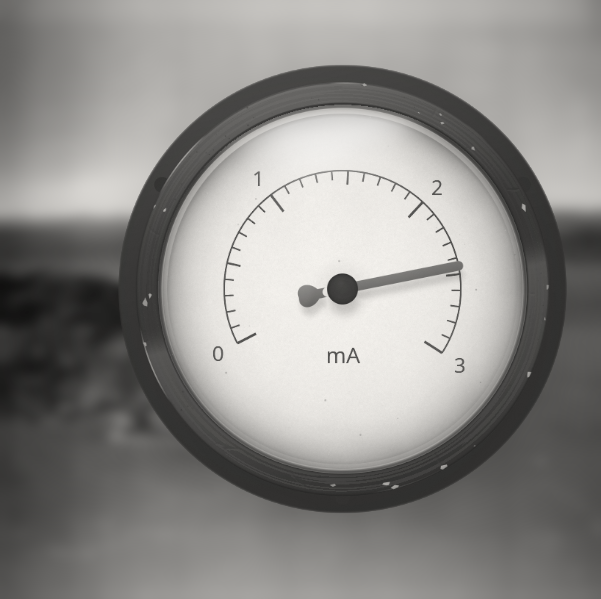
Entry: 2.45 mA
